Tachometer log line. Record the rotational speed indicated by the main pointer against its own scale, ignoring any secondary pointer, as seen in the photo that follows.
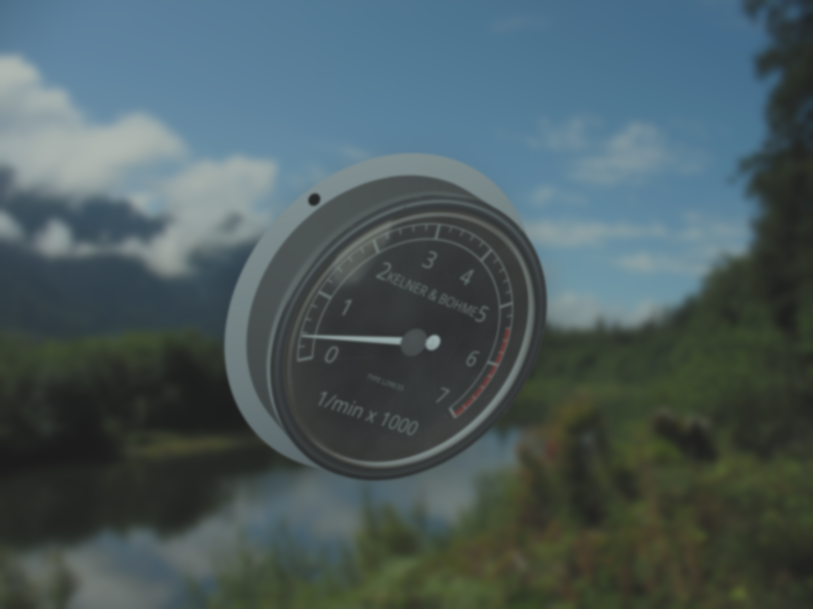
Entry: 400 rpm
